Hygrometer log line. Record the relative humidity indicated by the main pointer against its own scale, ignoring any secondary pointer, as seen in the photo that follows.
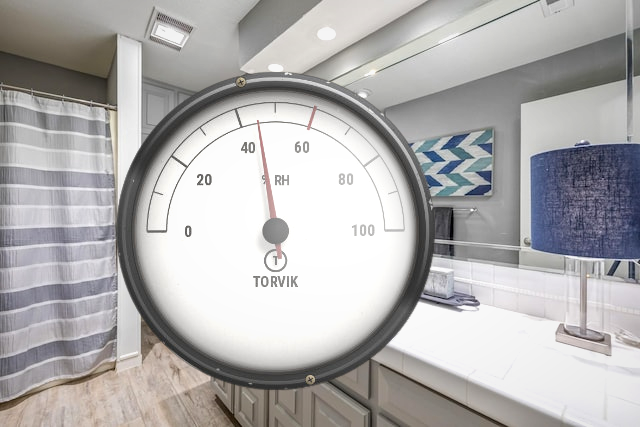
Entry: 45 %
